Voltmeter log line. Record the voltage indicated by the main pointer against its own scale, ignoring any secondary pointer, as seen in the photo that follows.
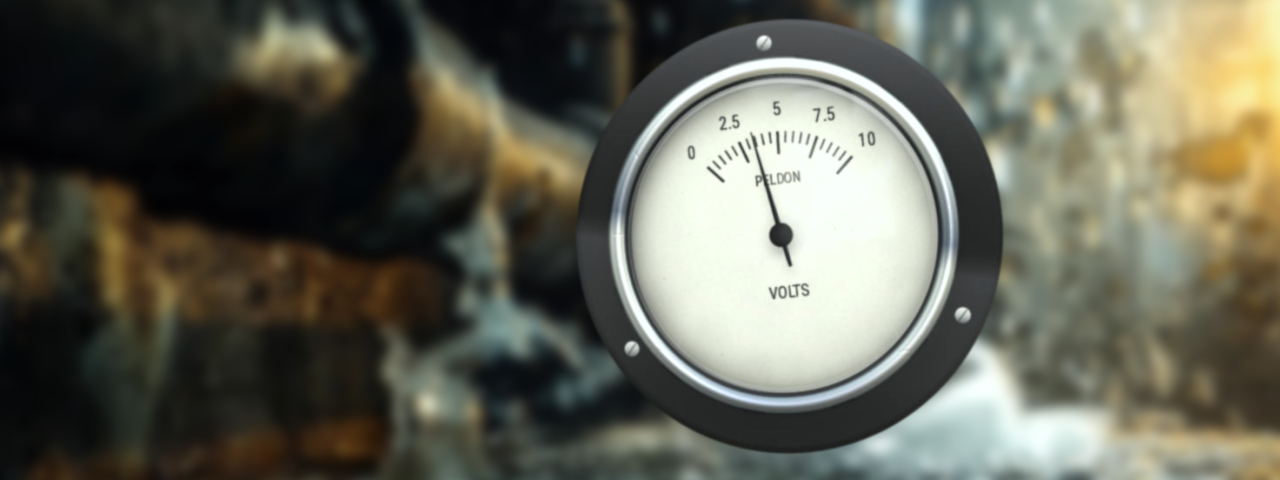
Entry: 3.5 V
